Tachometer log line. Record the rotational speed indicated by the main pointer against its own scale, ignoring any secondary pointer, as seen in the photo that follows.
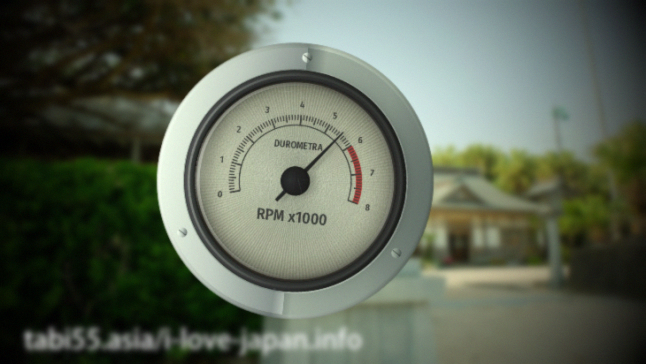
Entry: 5500 rpm
